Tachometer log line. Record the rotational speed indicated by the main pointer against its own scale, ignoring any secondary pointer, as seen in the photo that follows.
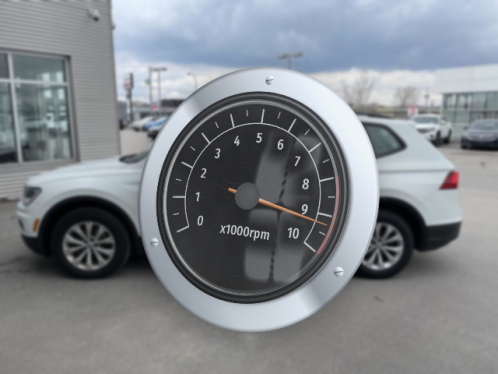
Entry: 9250 rpm
